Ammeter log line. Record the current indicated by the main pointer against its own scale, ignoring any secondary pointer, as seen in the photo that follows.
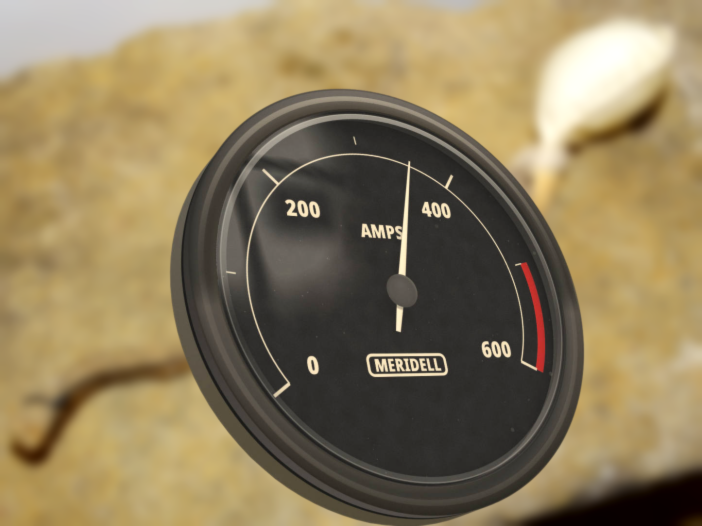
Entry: 350 A
